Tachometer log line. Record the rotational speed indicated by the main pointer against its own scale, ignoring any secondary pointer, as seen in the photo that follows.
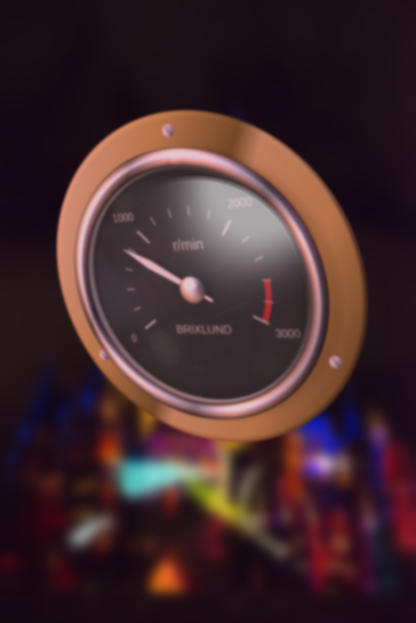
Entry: 800 rpm
